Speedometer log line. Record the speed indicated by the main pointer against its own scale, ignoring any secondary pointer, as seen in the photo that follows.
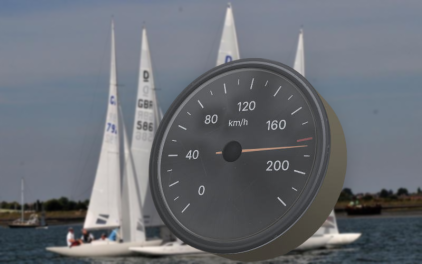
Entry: 185 km/h
